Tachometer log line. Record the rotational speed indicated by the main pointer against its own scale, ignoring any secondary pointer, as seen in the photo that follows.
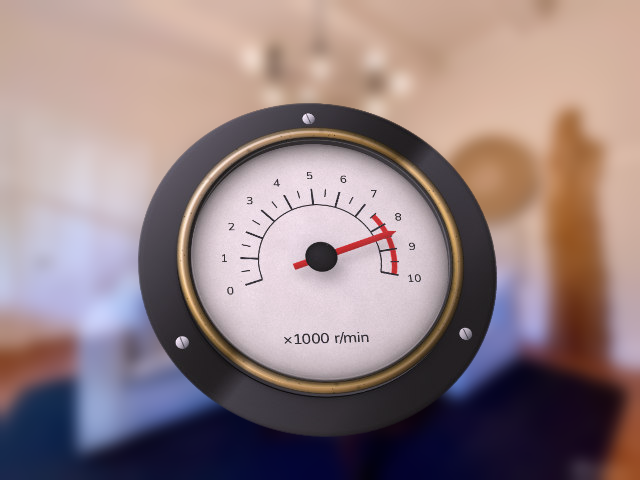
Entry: 8500 rpm
